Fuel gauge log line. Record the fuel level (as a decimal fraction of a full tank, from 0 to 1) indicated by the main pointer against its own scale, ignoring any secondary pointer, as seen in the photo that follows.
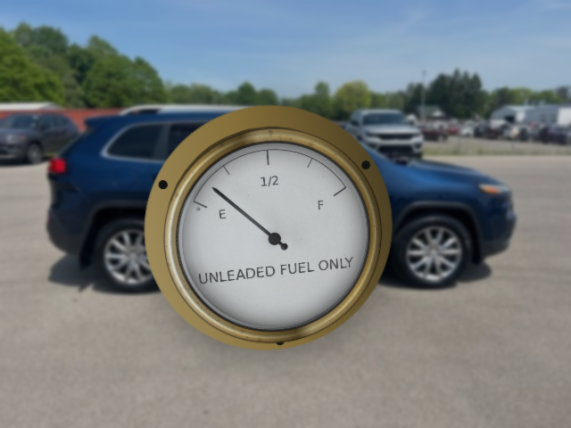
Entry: 0.125
